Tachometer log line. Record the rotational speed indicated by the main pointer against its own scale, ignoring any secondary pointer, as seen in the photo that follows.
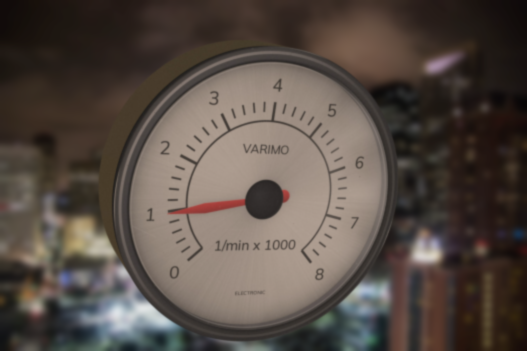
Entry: 1000 rpm
